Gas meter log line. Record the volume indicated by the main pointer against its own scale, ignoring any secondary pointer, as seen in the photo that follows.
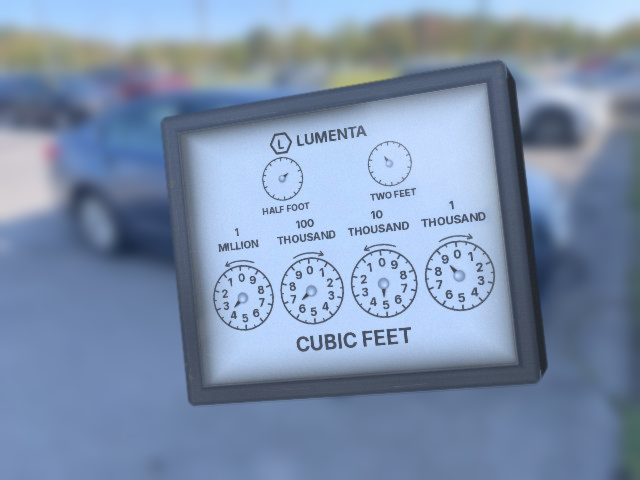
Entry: 364900 ft³
